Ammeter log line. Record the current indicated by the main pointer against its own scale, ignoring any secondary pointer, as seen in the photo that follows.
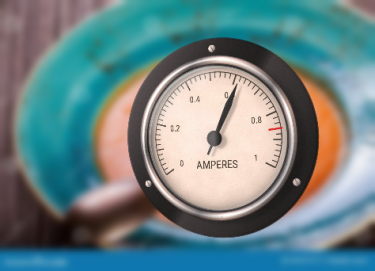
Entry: 0.62 A
